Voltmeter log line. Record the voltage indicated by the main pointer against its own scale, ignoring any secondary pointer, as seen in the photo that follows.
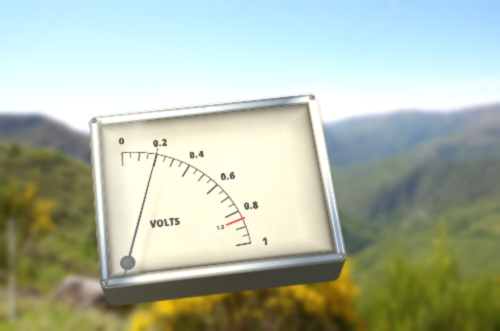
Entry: 0.2 V
